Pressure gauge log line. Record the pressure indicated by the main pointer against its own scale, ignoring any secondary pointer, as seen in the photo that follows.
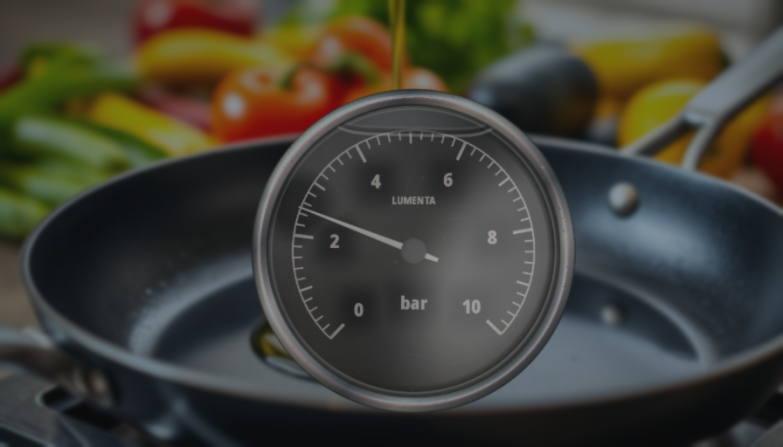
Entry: 2.5 bar
